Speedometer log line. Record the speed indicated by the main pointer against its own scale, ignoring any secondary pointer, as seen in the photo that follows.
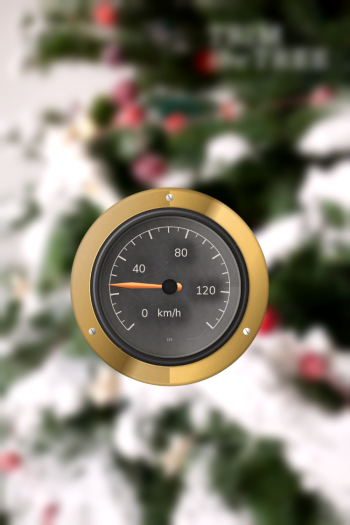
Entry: 25 km/h
